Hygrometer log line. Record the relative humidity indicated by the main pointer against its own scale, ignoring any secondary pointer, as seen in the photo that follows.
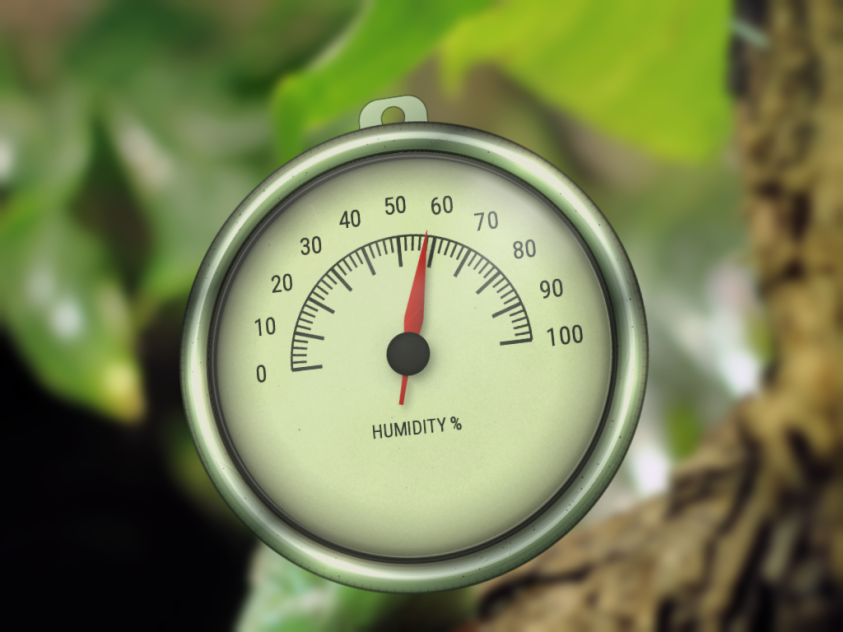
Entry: 58 %
